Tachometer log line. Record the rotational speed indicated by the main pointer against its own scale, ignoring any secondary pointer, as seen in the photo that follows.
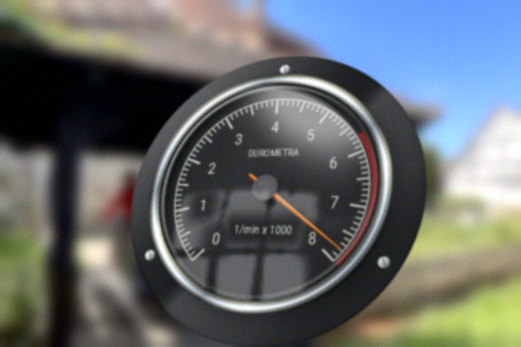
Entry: 7800 rpm
